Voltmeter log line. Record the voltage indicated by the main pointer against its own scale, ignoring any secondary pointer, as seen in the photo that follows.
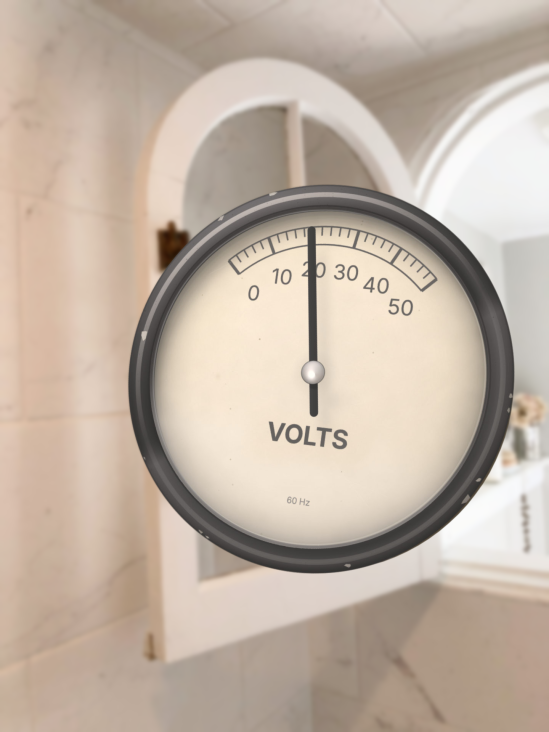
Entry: 20 V
